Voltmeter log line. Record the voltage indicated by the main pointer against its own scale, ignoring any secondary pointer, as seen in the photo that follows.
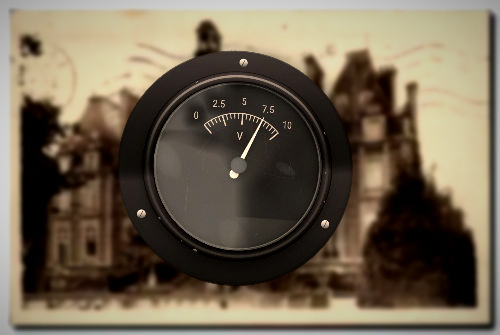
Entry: 7.5 V
